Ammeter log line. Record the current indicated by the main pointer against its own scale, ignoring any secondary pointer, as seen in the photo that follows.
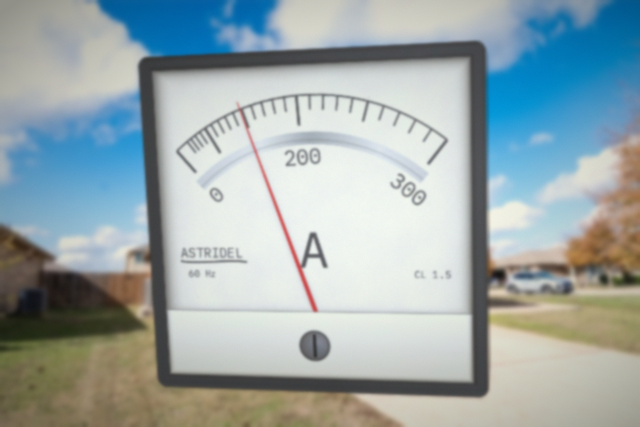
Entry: 150 A
